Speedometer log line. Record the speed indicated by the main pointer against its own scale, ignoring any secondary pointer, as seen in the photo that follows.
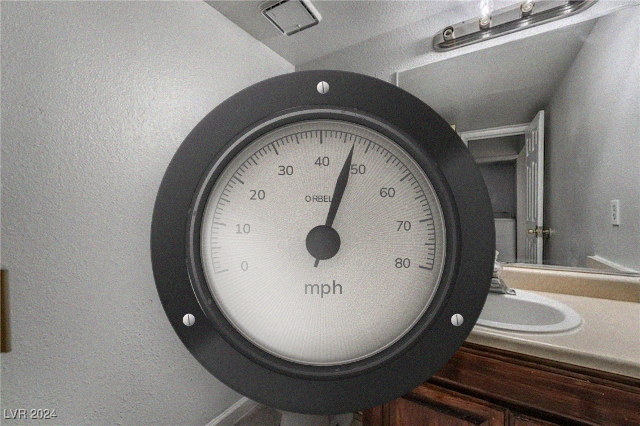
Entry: 47 mph
